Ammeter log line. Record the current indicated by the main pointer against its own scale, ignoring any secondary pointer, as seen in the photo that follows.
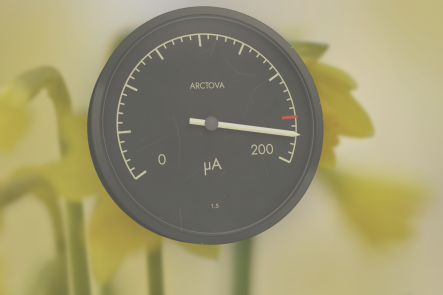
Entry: 185 µA
